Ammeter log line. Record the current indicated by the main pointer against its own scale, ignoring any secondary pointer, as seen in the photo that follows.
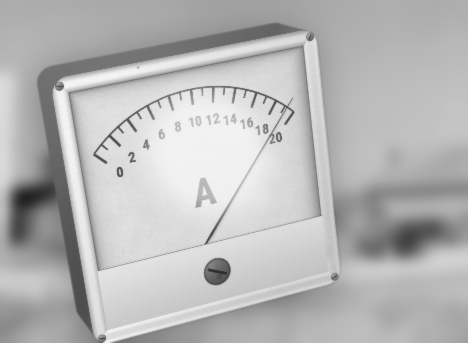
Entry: 19 A
